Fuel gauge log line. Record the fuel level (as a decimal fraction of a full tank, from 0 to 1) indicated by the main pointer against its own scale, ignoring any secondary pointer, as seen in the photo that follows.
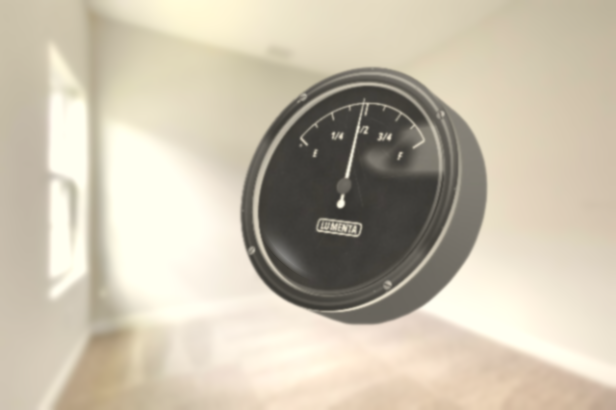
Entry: 0.5
